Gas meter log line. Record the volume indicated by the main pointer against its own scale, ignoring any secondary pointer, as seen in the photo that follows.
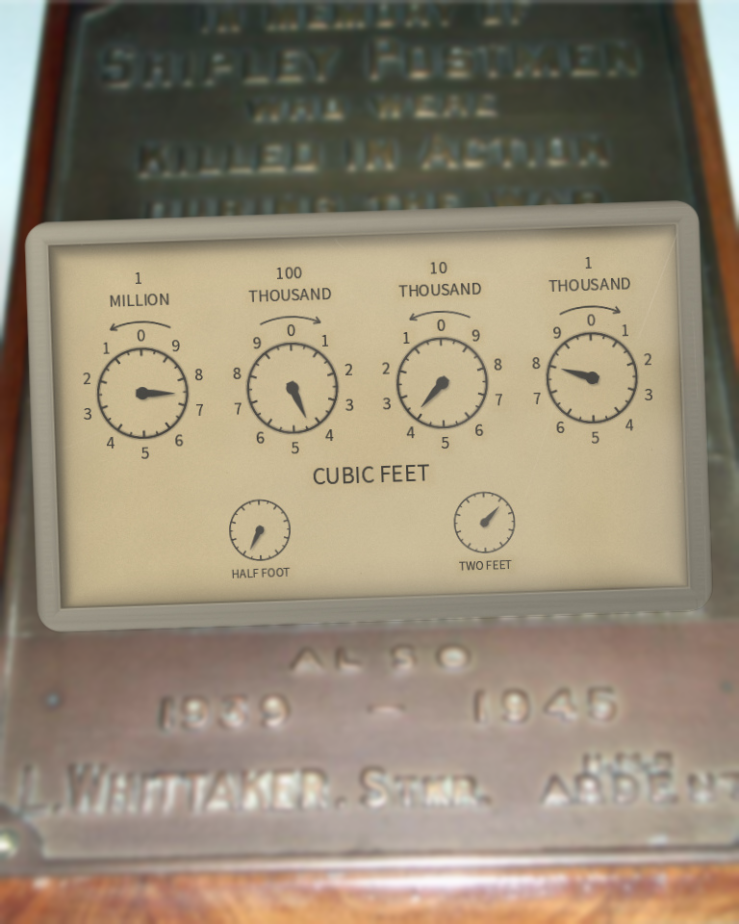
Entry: 743800 ft³
